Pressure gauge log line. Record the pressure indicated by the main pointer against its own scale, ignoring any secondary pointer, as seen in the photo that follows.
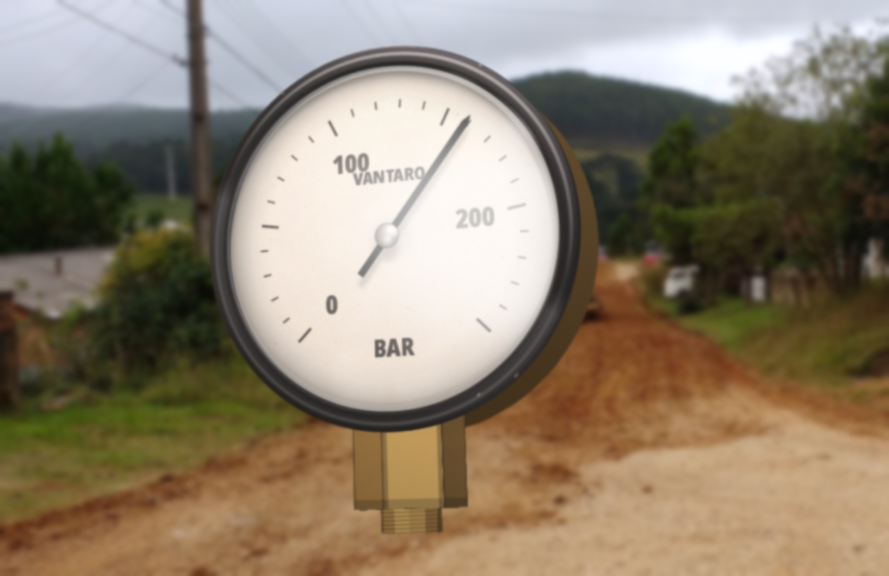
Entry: 160 bar
